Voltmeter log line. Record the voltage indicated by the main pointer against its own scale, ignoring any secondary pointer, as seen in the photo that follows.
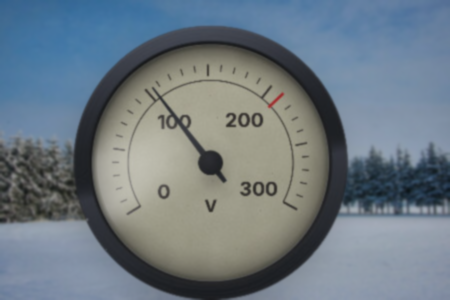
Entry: 105 V
